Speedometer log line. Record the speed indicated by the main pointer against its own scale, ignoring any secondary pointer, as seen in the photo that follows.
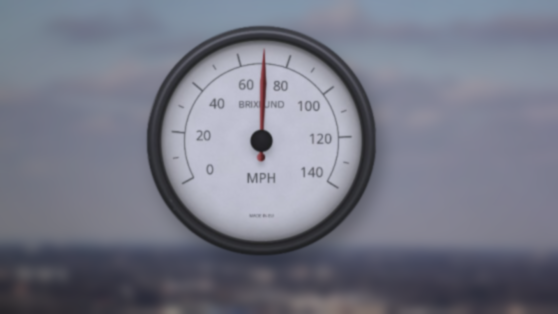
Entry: 70 mph
